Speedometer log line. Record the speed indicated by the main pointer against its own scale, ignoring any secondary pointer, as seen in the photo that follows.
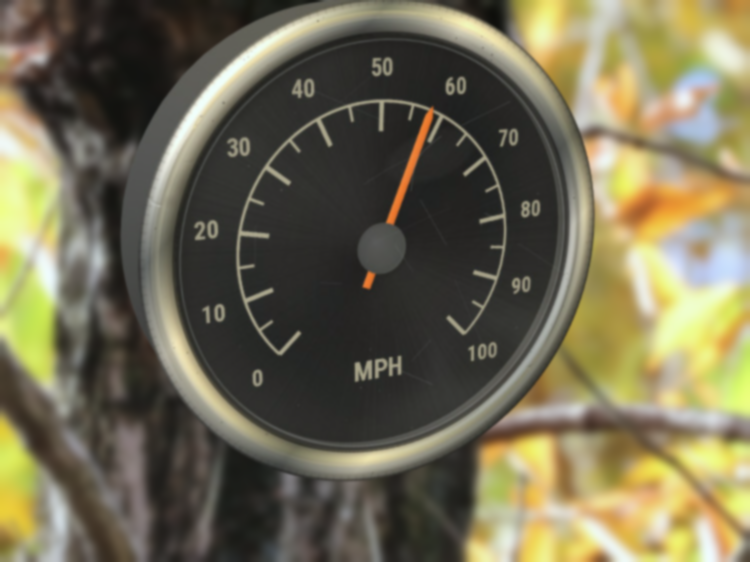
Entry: 57.5 mph
